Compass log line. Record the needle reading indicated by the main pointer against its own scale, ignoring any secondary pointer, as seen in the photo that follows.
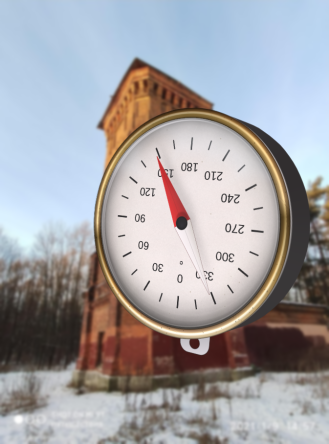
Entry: 150 °
